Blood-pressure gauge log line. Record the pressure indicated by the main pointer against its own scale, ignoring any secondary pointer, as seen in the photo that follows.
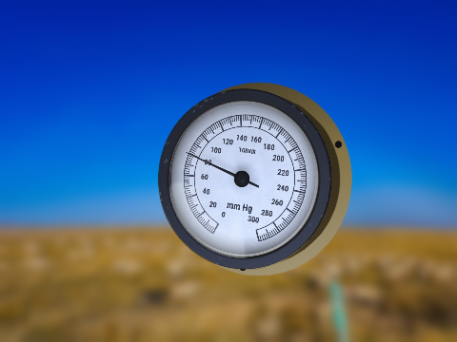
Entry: 80 mmHg
